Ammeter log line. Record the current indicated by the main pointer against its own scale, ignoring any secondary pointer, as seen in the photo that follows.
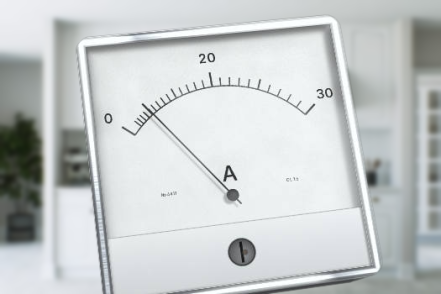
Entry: 10 A
